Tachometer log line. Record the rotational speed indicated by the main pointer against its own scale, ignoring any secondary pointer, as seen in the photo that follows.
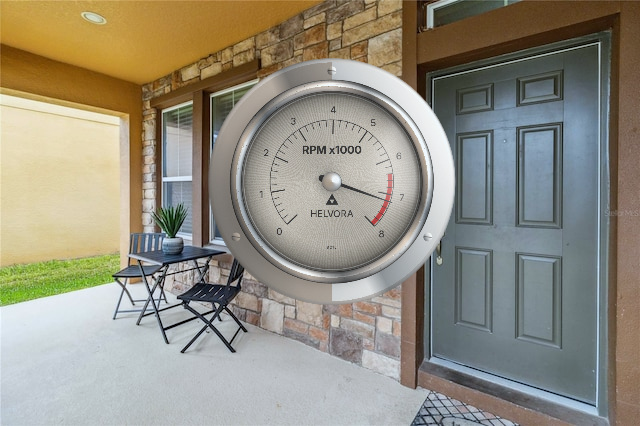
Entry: 7200 rpm
